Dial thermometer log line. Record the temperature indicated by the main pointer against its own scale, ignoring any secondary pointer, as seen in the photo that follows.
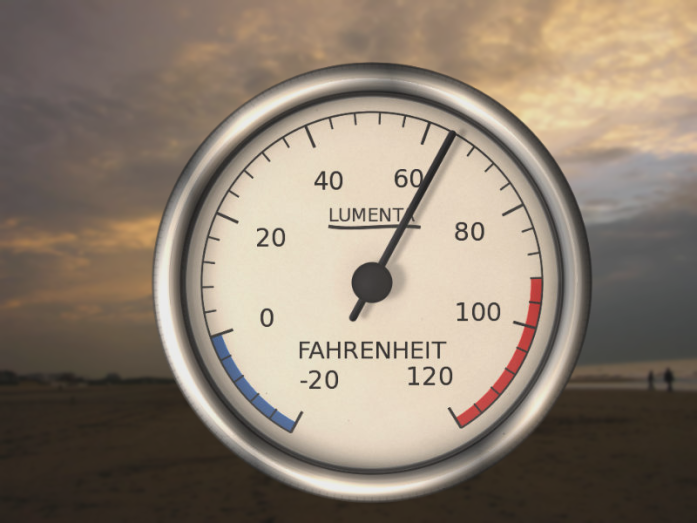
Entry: 64 °F
